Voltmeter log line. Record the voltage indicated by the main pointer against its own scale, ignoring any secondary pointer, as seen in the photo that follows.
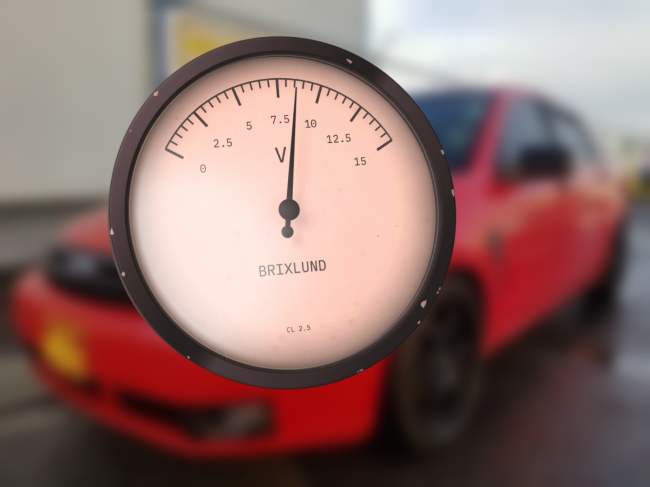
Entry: 8.5 V
